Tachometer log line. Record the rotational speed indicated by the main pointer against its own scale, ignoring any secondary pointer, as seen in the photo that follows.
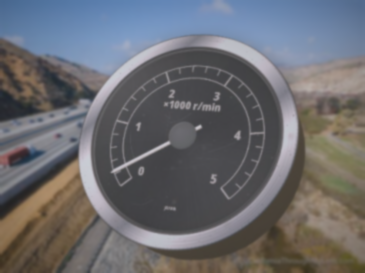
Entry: 200 rpm
